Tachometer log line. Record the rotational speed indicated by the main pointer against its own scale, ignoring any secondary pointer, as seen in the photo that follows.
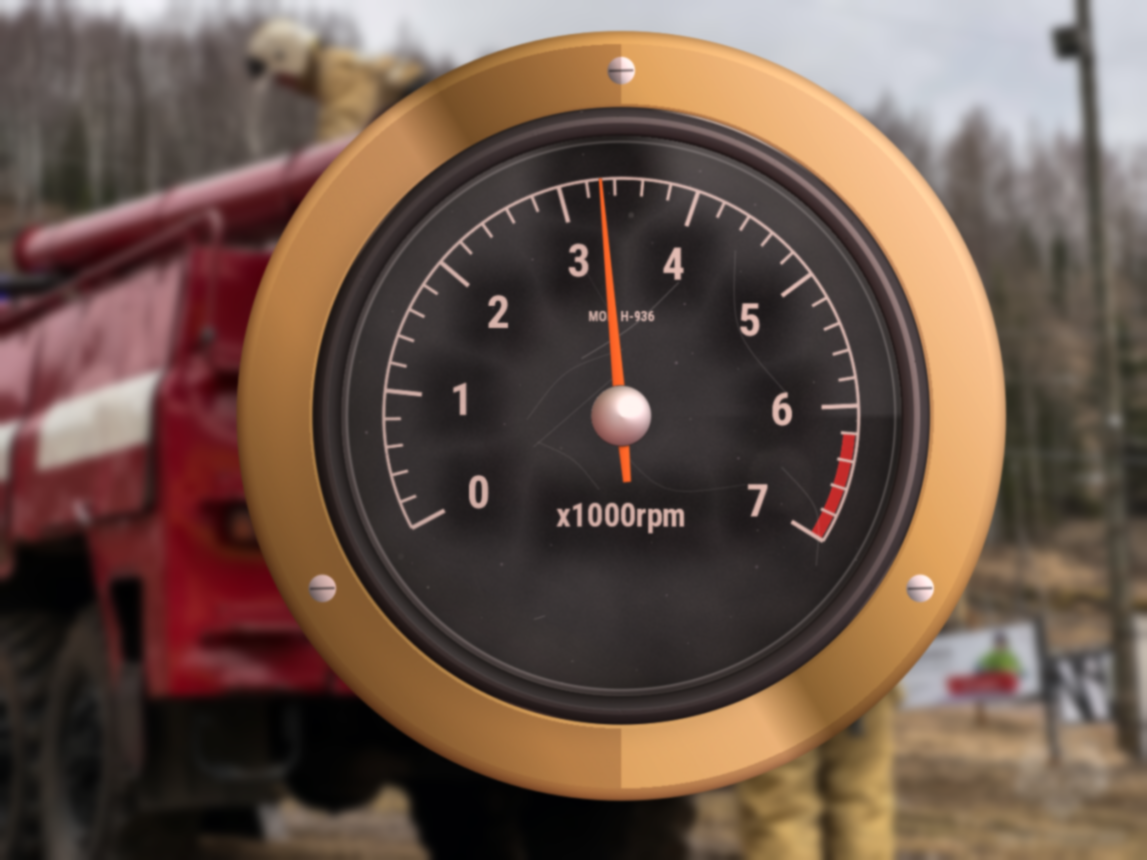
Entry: 3300 rpm
